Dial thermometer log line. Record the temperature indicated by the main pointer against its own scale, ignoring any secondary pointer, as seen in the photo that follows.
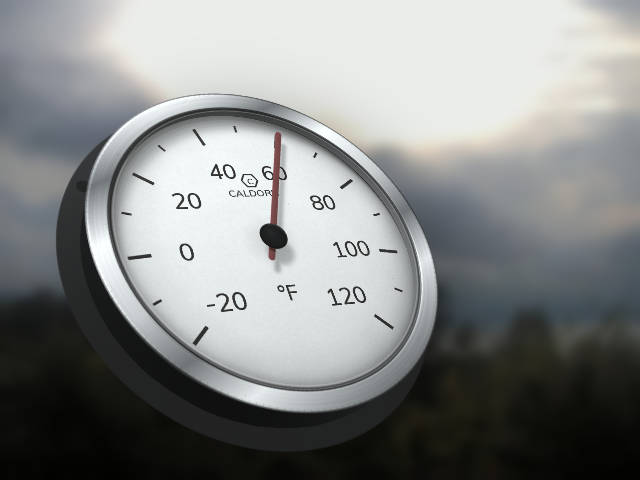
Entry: 60 °F
